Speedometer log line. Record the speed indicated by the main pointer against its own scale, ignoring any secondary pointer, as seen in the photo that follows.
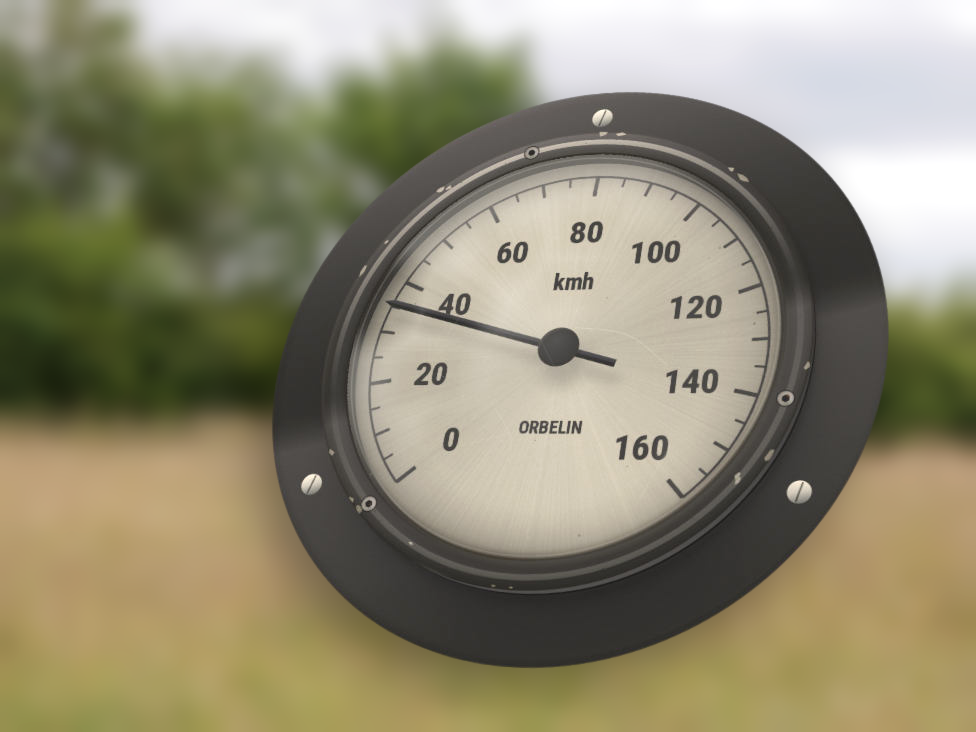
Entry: 35 km/h
